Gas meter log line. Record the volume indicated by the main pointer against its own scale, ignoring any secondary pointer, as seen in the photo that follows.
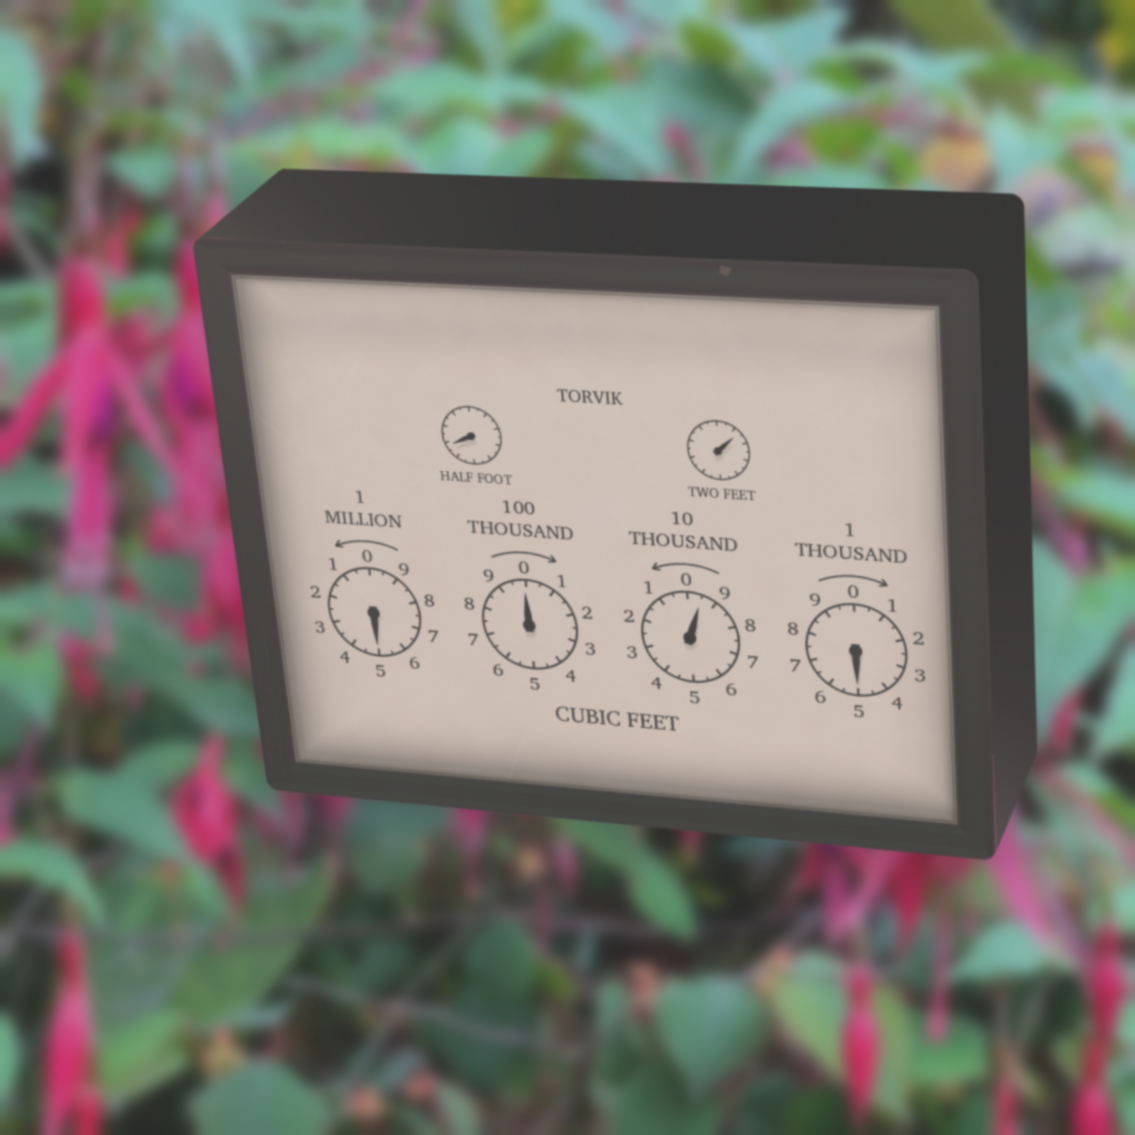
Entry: 499500 ft³
